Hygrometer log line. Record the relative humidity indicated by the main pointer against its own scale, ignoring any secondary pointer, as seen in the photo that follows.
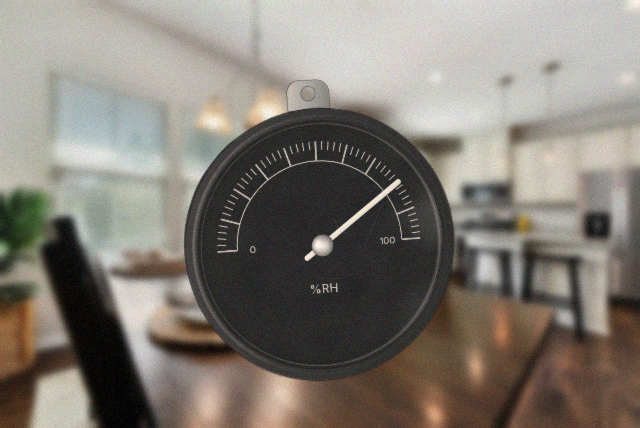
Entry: 80 %
